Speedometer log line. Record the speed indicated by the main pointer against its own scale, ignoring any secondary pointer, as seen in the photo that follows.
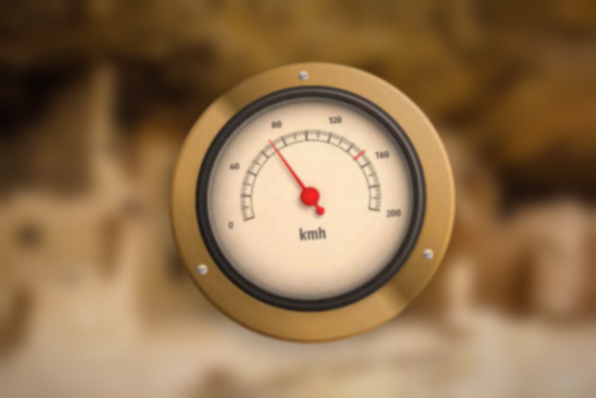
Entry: 70 km/h
